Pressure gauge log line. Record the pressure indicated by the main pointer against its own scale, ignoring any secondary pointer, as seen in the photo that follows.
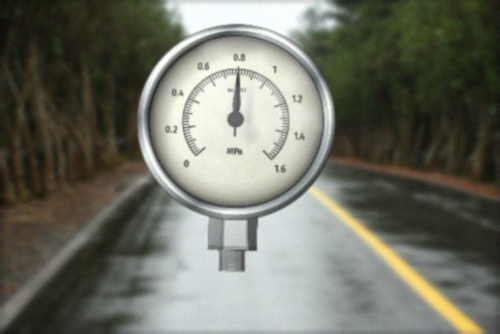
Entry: 0.8 MPa
